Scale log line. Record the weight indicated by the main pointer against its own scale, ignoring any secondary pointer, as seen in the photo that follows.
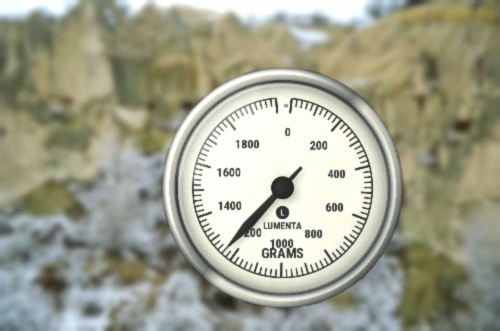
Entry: 1240 g
